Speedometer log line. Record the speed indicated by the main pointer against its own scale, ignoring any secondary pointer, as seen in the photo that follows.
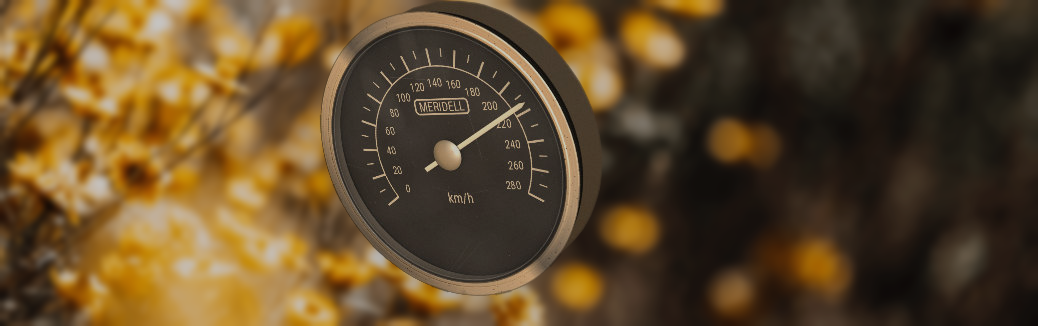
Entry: 215 km/h
